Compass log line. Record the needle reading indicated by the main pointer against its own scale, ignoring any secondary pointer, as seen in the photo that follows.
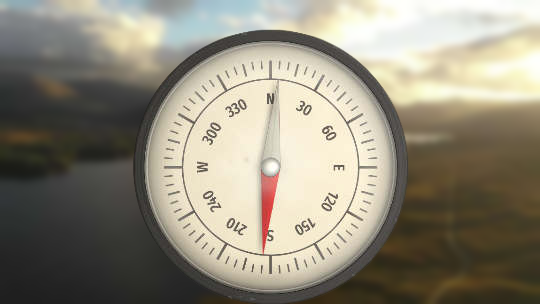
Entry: 185 °
